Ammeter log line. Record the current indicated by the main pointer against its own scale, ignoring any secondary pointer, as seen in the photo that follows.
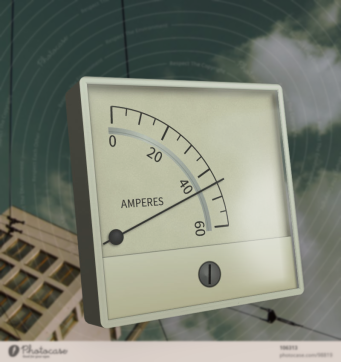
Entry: 45 A
